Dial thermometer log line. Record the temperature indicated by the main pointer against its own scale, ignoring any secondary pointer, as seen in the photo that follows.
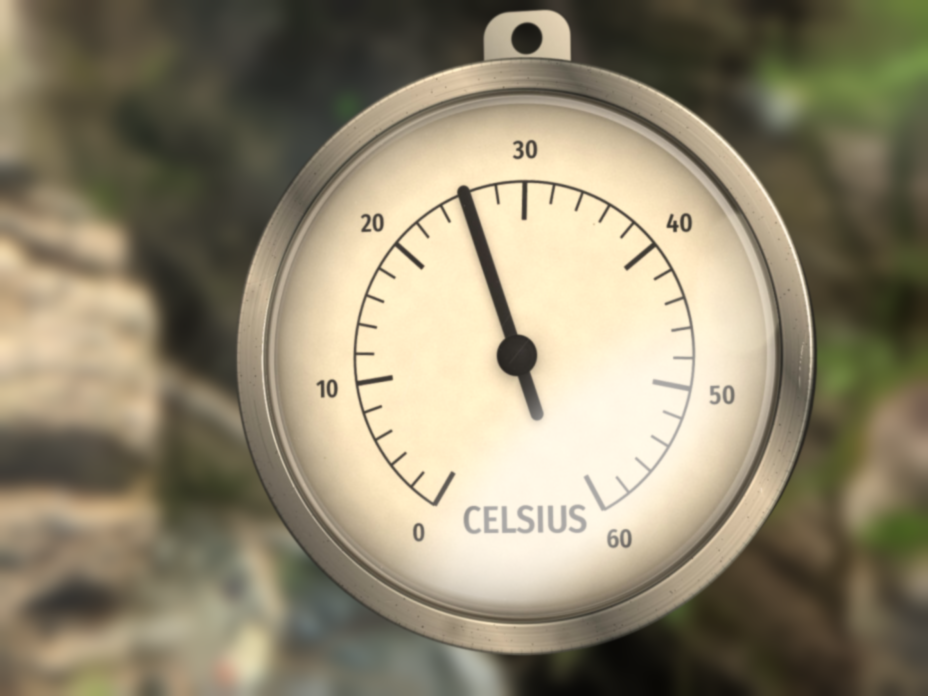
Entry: 26 °C
